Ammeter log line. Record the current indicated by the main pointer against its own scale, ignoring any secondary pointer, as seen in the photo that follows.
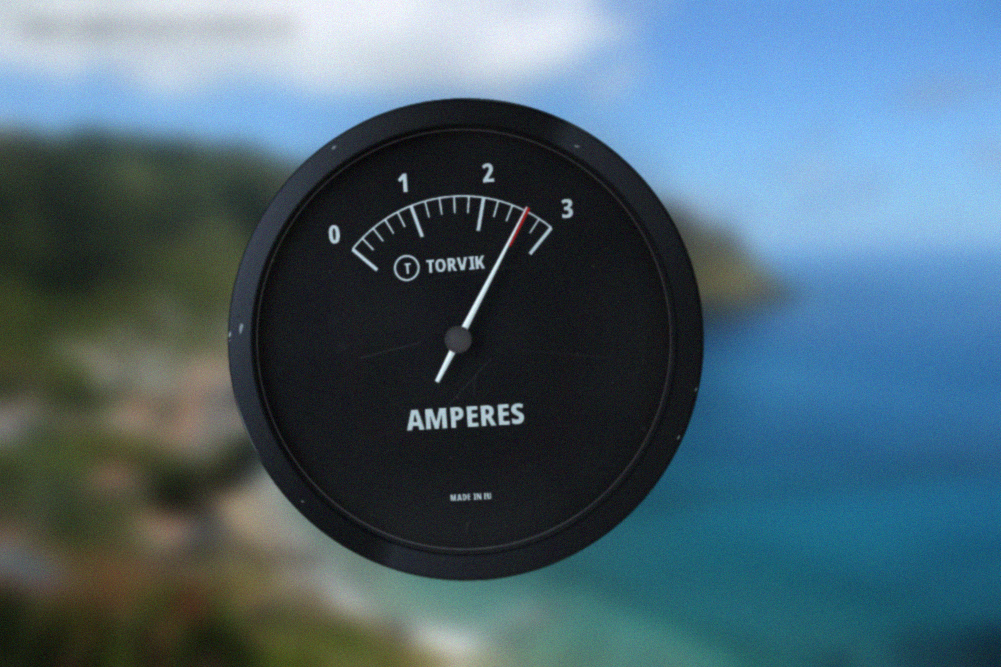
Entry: 2.6 A
